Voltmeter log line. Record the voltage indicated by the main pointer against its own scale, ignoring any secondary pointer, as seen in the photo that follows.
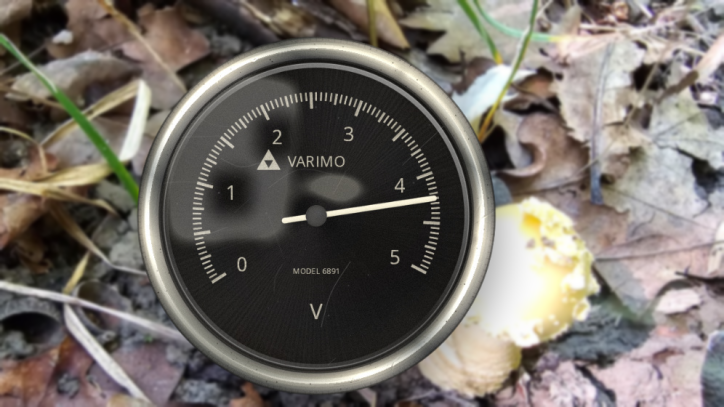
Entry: 4.25 V
